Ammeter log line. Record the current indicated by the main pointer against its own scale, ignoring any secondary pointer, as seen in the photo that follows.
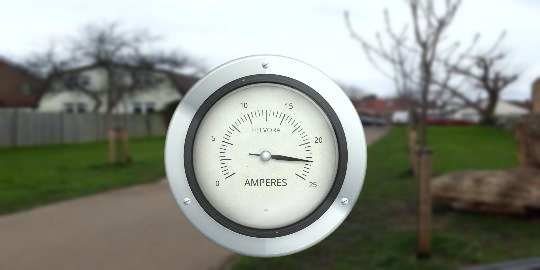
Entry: 22.5 A
